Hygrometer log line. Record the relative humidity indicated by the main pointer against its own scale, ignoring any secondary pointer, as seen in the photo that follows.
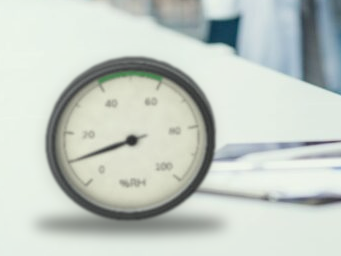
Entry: 10 %
